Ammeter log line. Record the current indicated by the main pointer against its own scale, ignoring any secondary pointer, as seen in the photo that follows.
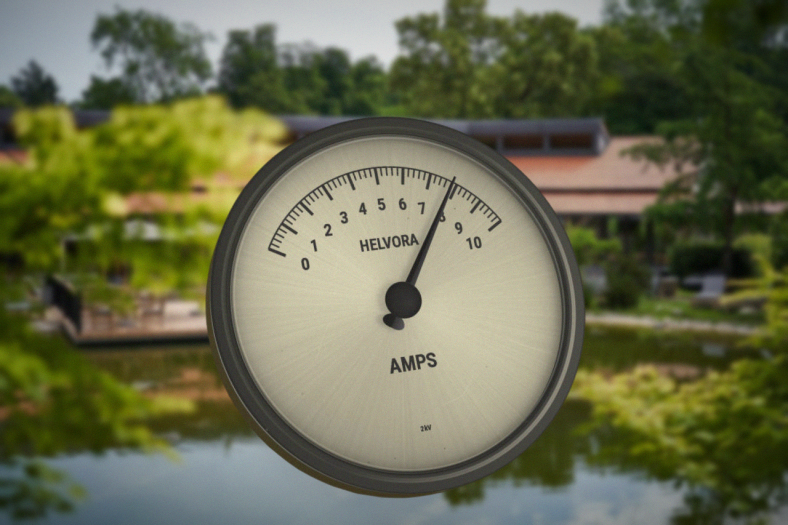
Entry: 7.8 A
